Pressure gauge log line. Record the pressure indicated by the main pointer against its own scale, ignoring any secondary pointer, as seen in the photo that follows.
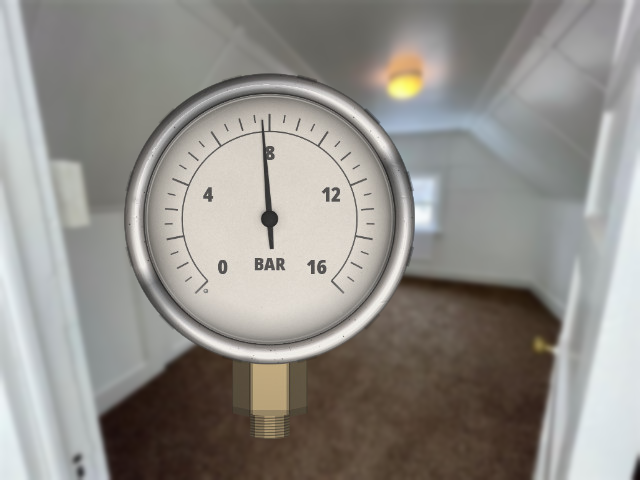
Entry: 7.75 bar
